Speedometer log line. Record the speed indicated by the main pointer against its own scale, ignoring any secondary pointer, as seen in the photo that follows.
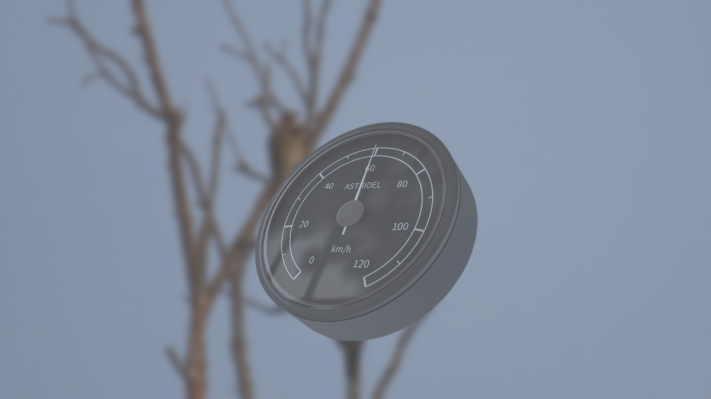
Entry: 60 km/h
